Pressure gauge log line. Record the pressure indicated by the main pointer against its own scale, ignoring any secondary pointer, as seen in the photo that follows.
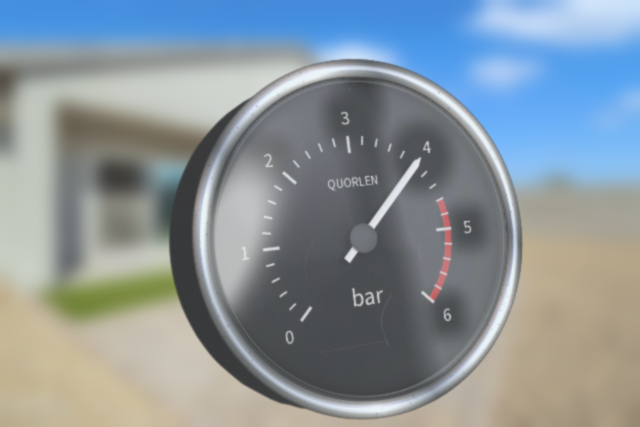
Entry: 4 bar
